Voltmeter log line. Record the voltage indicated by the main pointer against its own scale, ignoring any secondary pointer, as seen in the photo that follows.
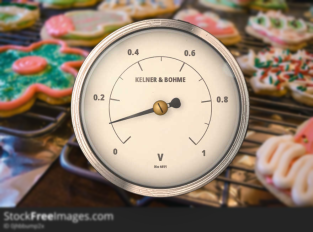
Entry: 0.1 V
